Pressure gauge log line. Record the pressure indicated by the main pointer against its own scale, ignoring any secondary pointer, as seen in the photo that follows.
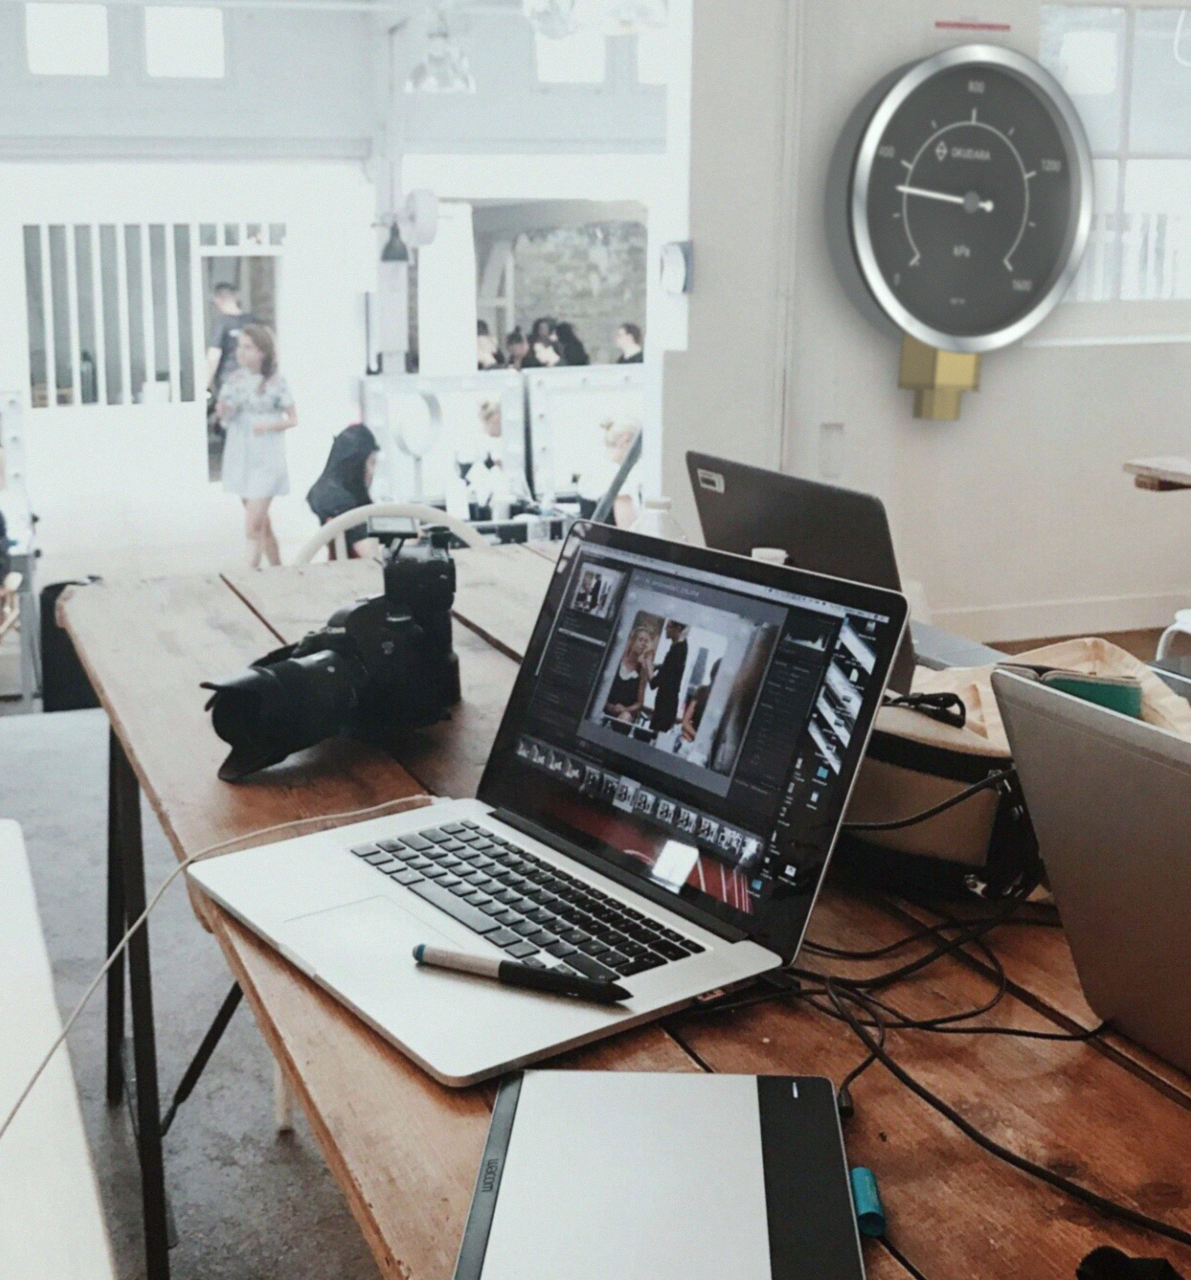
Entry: 300 kPa
